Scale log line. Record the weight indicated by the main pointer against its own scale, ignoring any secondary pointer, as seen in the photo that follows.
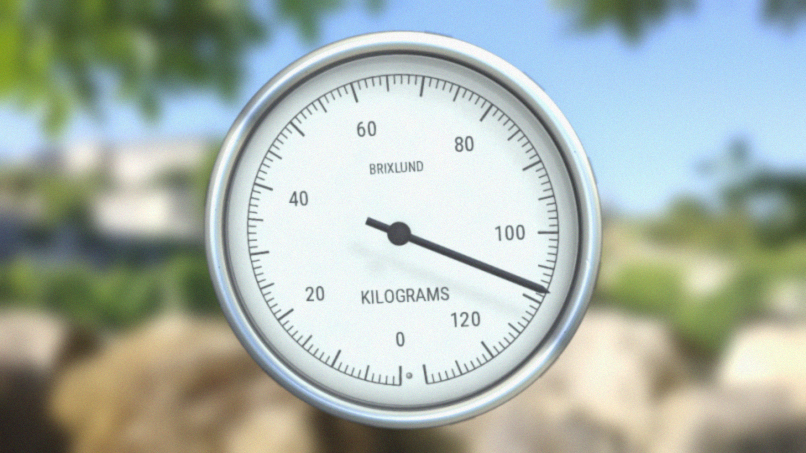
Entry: 108 kg
